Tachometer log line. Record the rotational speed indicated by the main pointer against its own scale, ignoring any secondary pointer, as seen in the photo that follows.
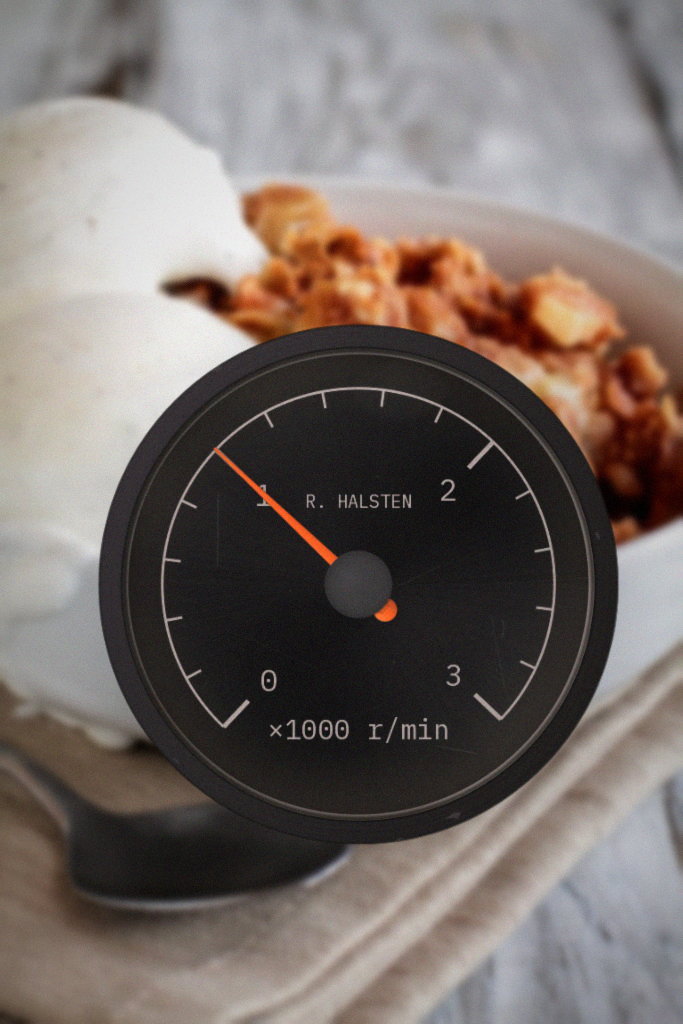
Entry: 1000 rpm
